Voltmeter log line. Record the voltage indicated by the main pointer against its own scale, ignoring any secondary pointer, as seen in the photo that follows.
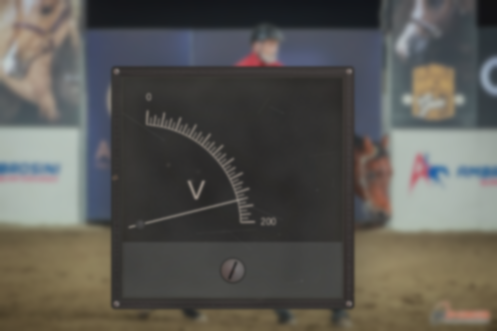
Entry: 170 V
